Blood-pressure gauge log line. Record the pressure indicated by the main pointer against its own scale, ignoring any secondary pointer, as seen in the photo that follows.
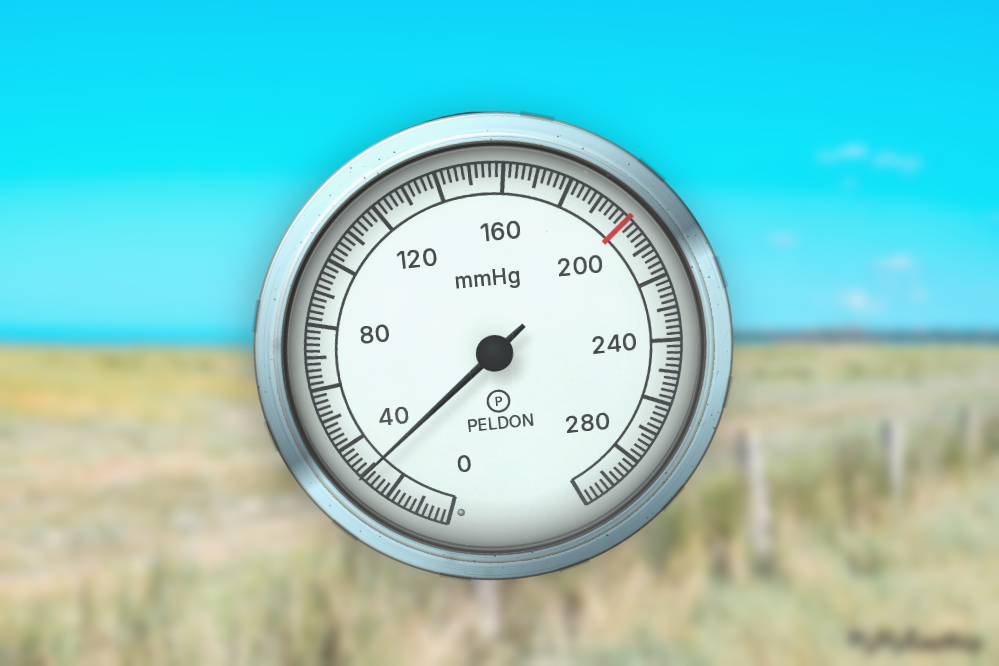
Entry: 30 mmHg
